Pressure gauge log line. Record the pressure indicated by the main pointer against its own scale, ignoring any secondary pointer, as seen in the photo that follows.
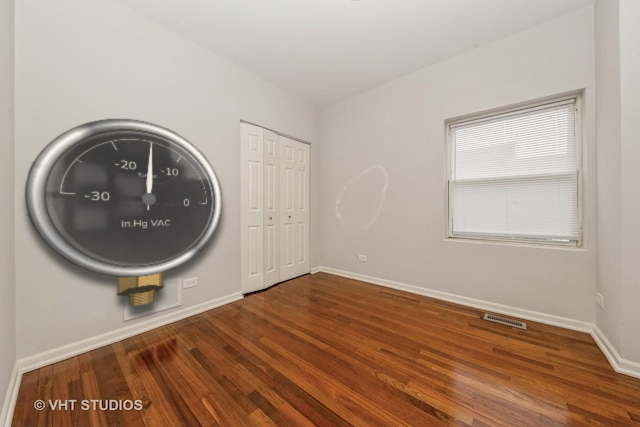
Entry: -15 inHg
